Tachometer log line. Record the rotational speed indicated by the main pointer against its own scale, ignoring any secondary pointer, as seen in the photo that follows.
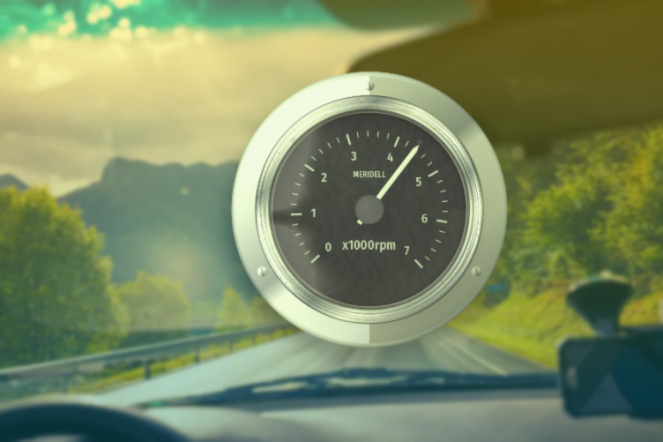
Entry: 4400 rpm
